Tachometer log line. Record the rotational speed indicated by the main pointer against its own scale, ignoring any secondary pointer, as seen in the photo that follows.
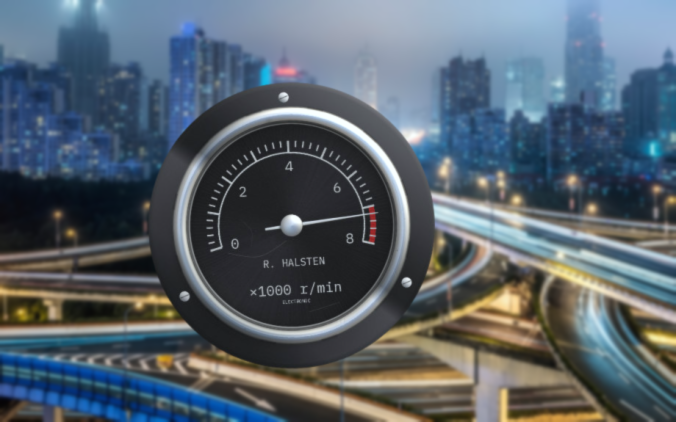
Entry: 7200 rpm
